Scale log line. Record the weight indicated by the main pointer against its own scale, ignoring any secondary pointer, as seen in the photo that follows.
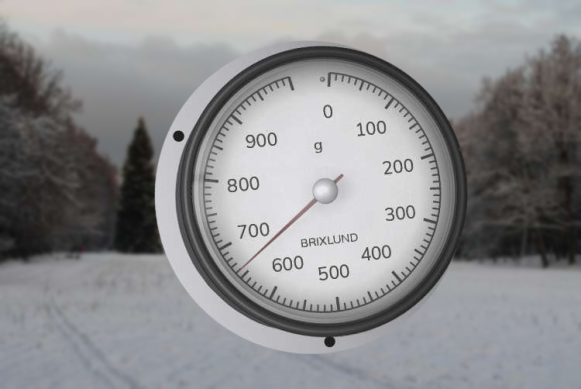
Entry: 660 g
